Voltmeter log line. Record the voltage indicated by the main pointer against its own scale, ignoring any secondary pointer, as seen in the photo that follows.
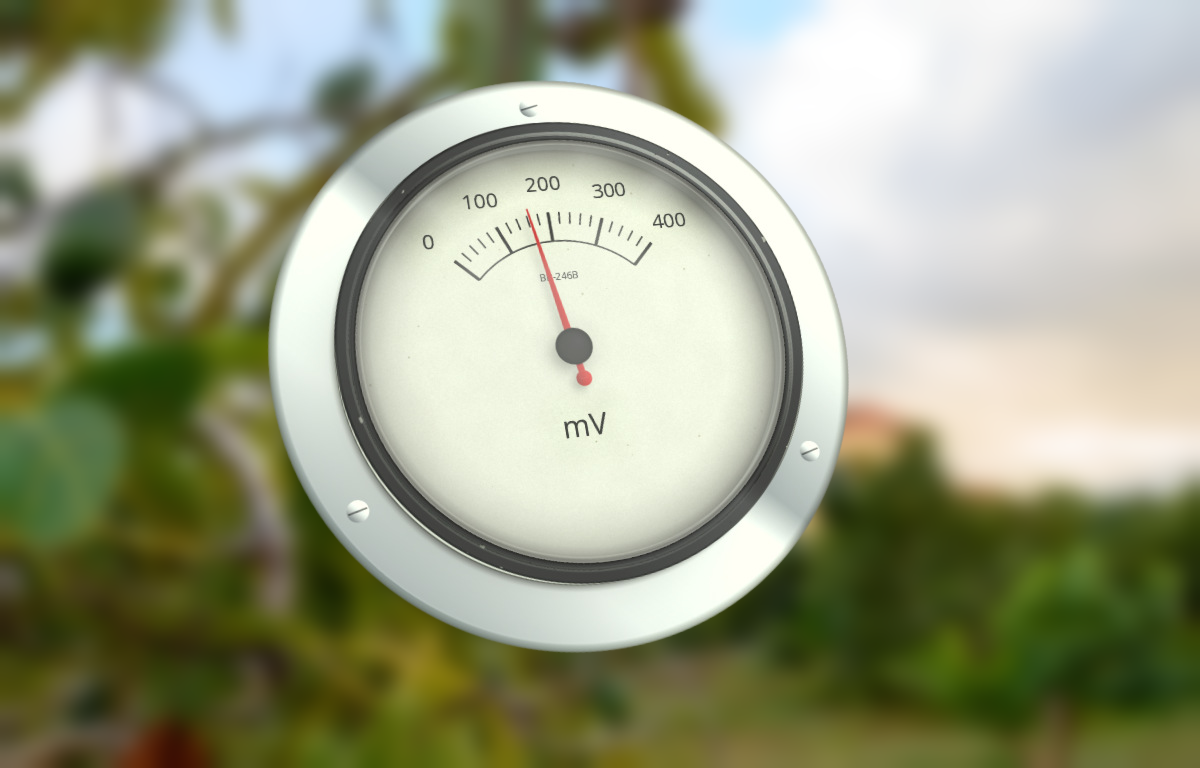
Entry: 160 mV
